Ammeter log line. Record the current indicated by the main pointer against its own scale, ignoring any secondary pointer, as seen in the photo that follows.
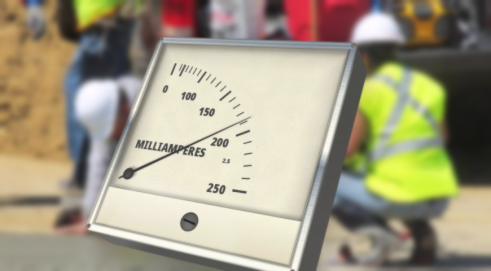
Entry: 190 mA
